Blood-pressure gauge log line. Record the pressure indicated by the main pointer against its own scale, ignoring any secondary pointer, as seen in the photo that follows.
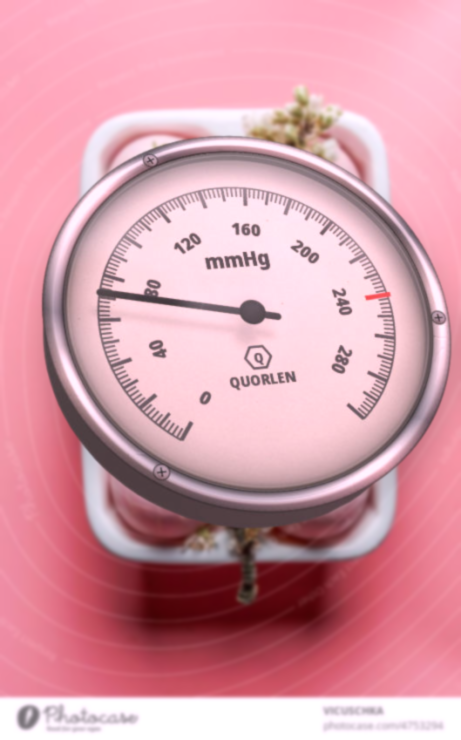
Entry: 70 mmHg
